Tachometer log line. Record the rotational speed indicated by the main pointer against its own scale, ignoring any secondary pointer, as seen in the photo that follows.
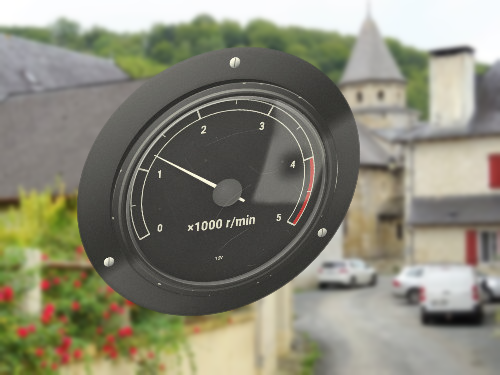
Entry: 1250 rpm
